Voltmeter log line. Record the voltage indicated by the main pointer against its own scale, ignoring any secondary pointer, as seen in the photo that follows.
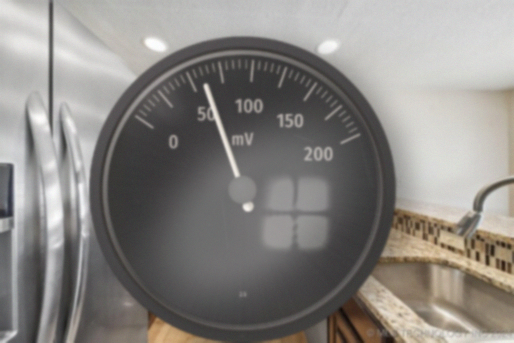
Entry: 60 mV
